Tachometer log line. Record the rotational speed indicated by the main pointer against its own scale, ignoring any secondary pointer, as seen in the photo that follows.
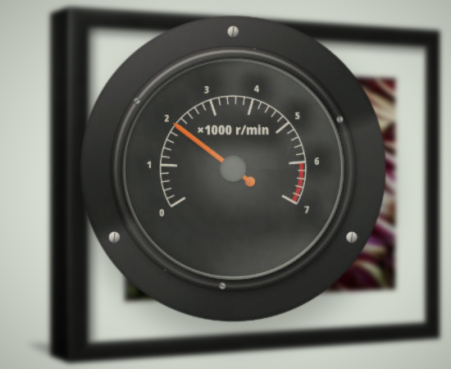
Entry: 2000 rpm
